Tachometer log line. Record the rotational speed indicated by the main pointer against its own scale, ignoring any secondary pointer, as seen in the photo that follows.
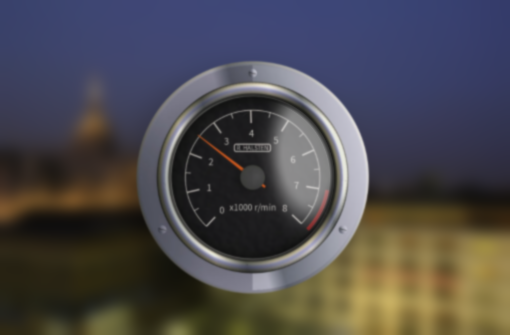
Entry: 2500 rpm
